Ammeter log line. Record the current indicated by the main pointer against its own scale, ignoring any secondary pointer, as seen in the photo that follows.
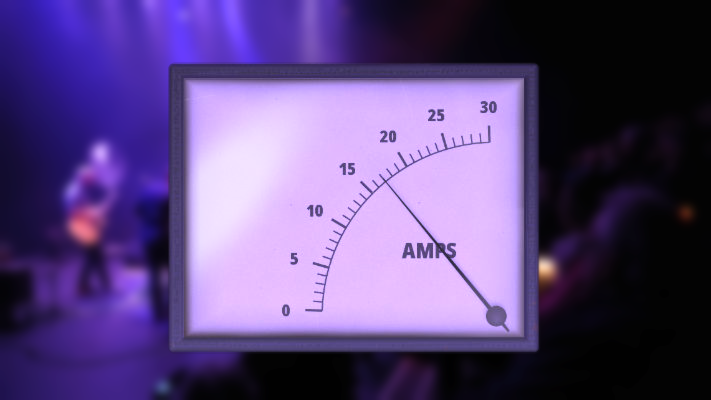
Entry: 17 A
